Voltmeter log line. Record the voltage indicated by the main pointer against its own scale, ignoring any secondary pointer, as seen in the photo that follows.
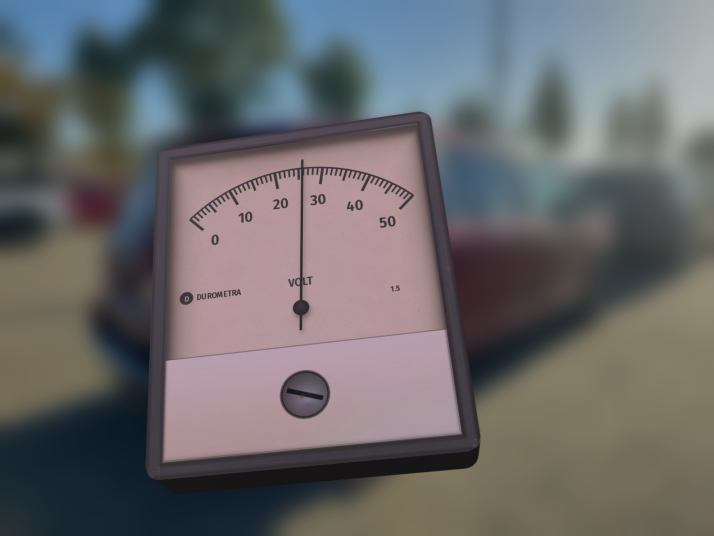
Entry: 26 V
